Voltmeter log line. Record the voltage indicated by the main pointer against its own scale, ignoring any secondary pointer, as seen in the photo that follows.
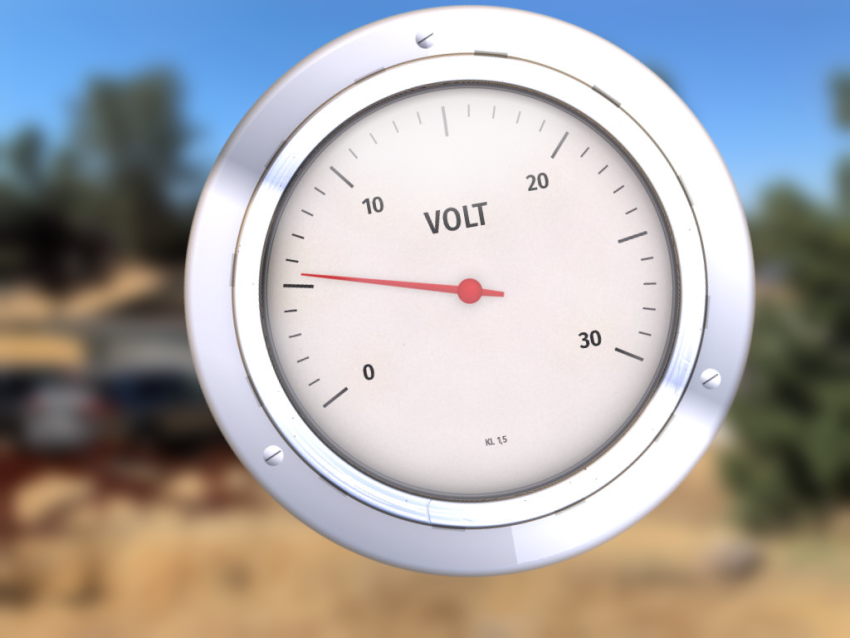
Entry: 5.5 V
